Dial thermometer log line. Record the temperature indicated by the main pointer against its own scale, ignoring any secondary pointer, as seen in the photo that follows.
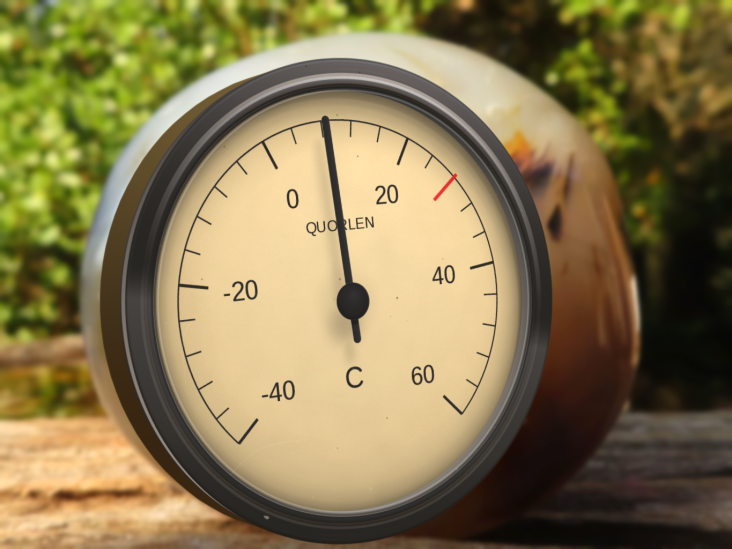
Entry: 8 °C
